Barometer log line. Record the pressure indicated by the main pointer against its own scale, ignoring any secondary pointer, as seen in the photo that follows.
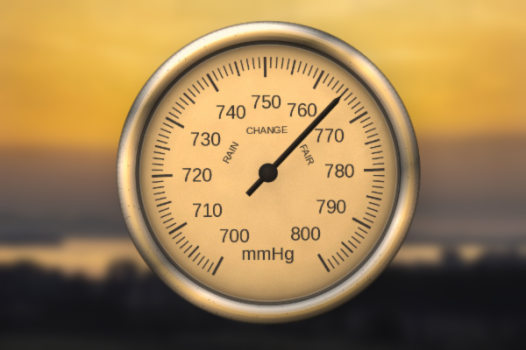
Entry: 765 mmHg
